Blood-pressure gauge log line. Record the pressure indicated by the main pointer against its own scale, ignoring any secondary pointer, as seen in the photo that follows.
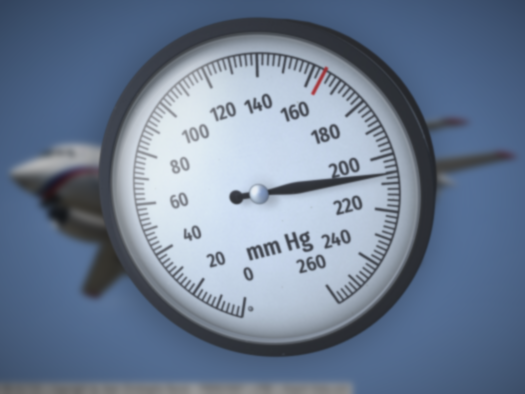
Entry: 206 mmHg
